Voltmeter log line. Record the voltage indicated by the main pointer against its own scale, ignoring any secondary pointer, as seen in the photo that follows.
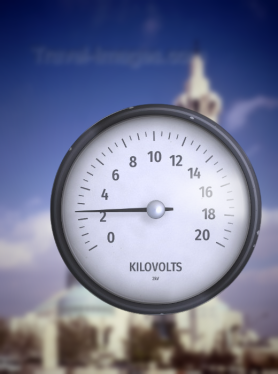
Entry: 2.5 kV
